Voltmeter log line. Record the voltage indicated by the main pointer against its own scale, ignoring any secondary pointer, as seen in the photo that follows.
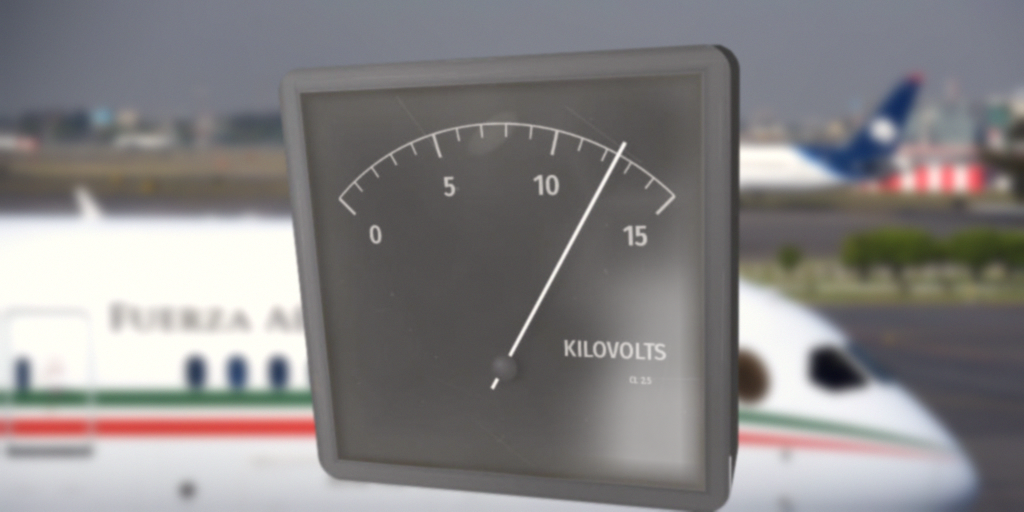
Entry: 12.5 kV
